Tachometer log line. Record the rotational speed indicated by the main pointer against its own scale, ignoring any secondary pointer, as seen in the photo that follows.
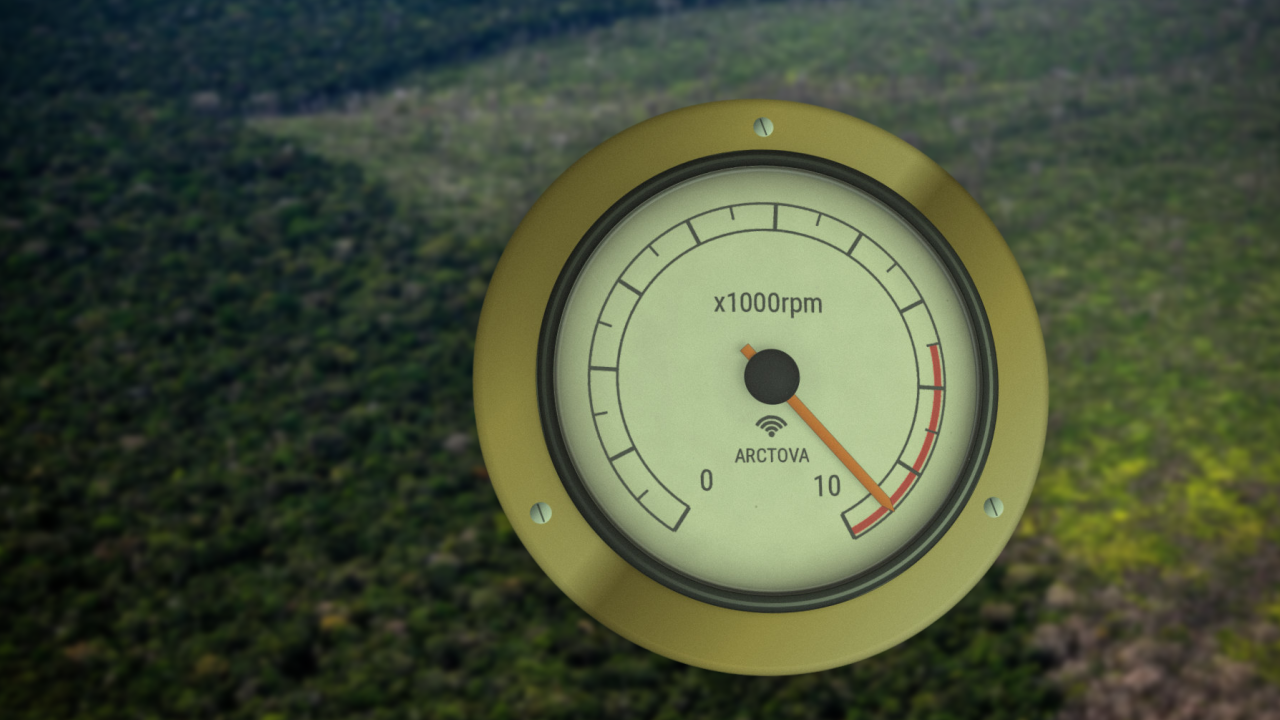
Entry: 9500 rpm
